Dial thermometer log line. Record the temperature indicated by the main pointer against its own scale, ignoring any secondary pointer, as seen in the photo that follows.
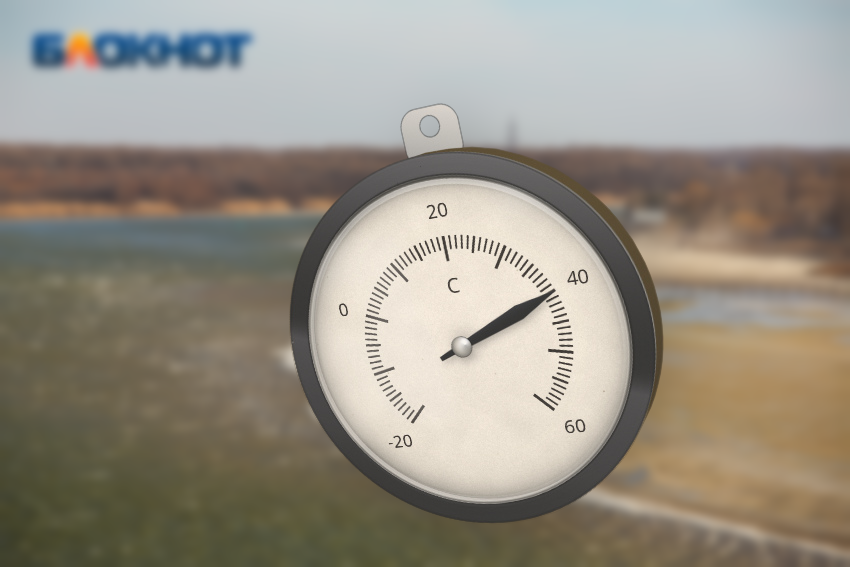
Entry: 40 °C
